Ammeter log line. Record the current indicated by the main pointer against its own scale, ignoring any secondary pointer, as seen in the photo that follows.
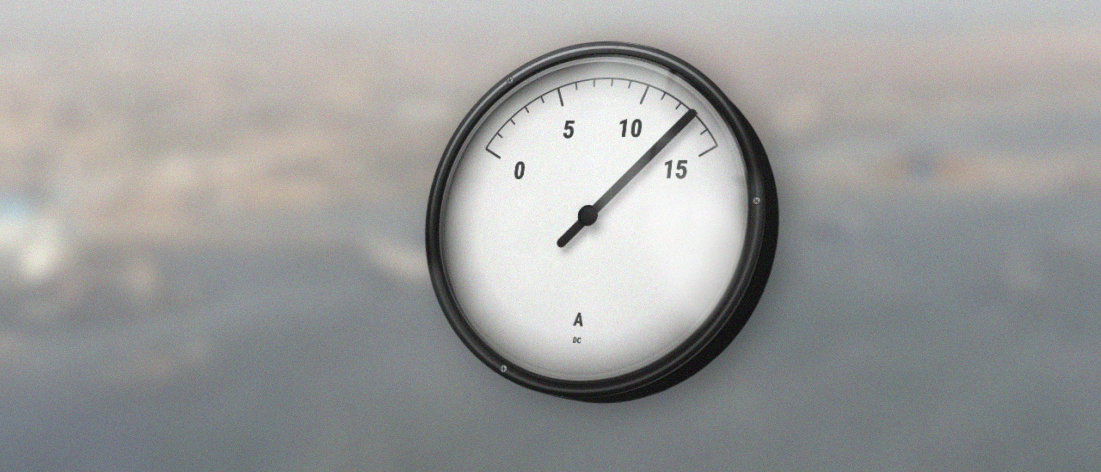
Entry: 13 A
